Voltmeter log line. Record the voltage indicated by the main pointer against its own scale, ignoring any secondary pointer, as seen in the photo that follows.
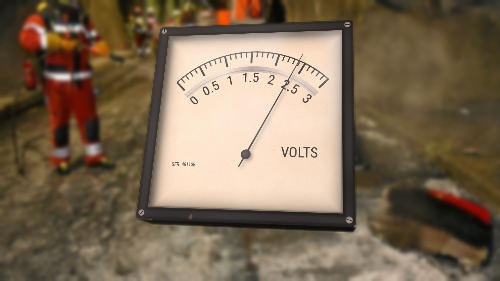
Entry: 2.4 V
